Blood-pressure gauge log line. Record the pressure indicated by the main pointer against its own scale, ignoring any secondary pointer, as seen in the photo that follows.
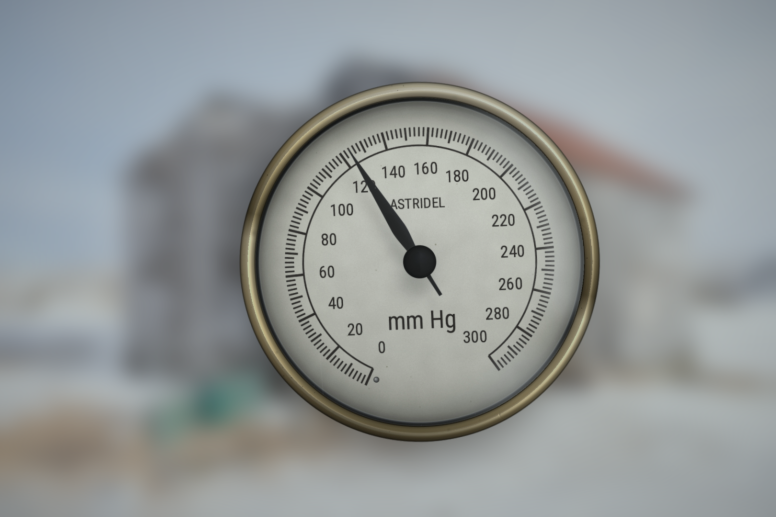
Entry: 124 mmHg
